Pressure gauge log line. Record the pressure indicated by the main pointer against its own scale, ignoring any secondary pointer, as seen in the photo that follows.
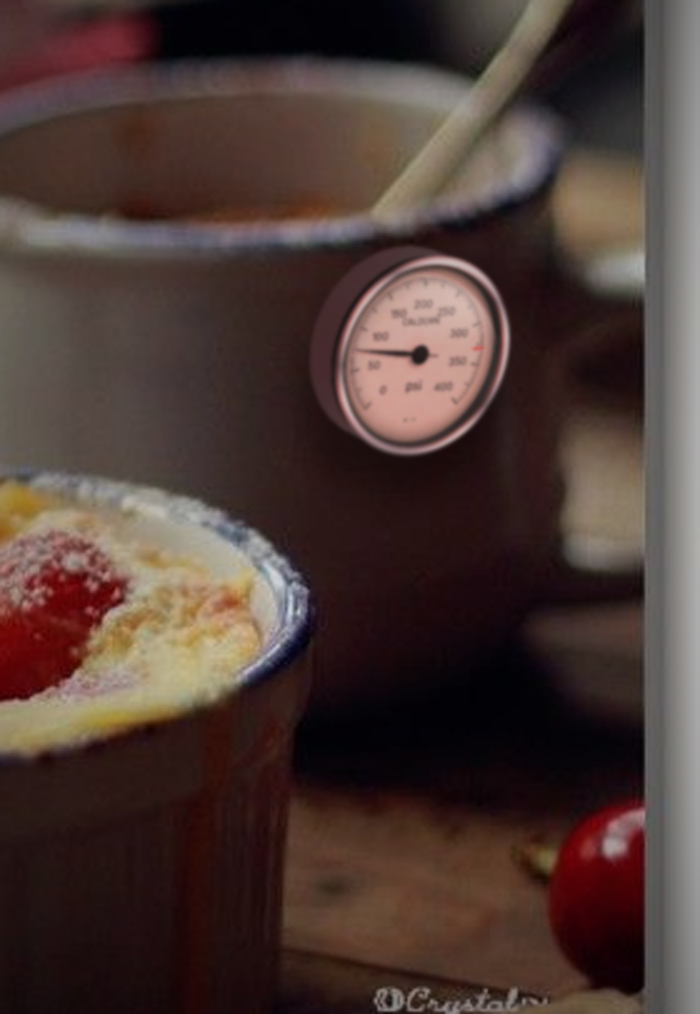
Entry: 75 psi
